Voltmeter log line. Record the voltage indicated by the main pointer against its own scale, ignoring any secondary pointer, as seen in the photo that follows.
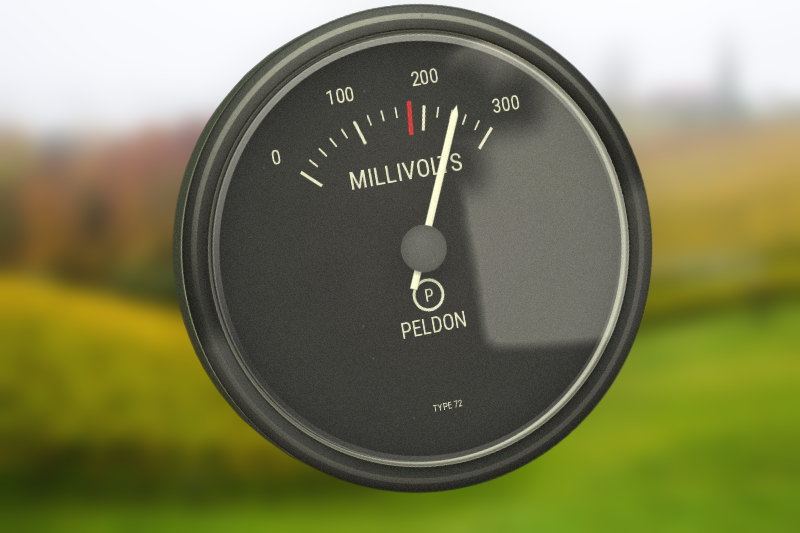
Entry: 240 mV
